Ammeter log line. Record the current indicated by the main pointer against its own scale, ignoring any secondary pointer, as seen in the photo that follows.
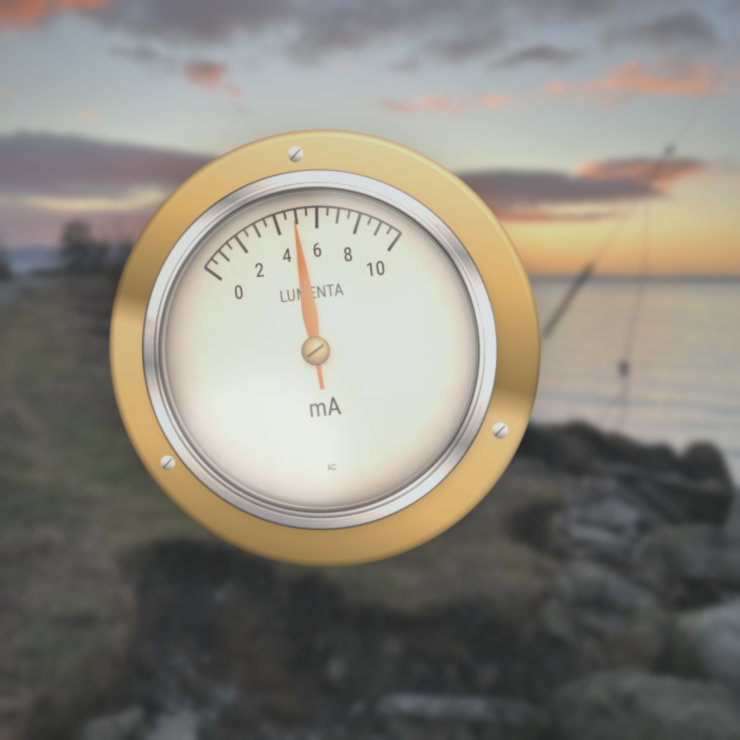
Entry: 5 mA
